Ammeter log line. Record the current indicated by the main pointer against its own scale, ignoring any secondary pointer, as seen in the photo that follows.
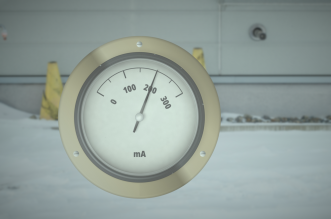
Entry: 200 mA
